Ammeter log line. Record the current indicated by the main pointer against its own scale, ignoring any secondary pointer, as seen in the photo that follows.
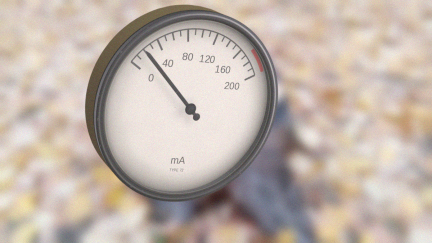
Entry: 20 mA
